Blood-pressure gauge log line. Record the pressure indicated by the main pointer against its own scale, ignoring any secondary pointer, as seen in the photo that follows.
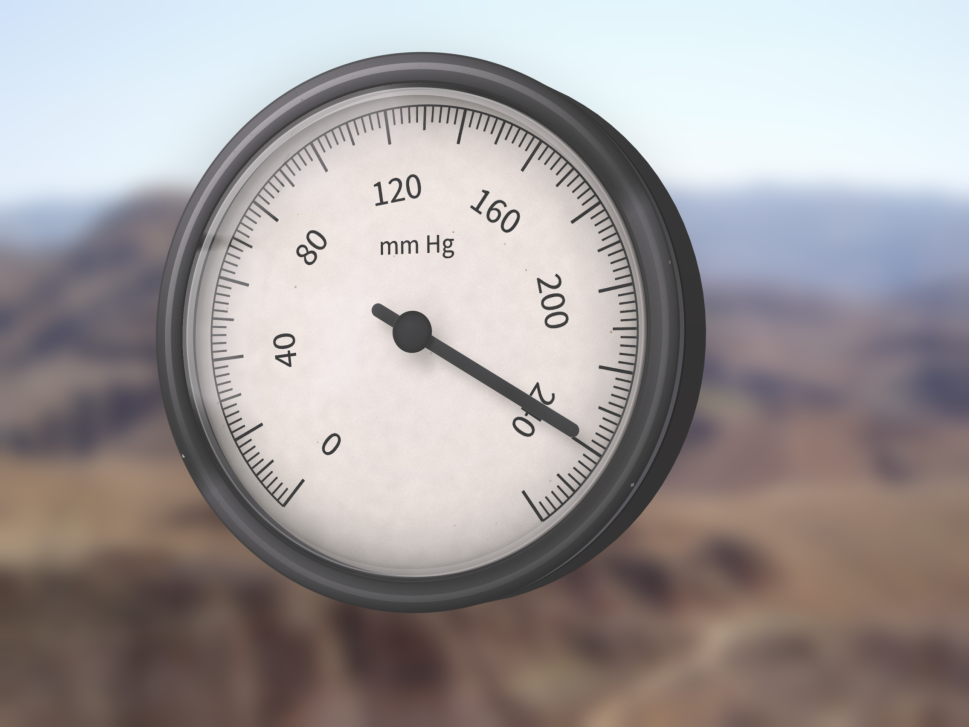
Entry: 238 mmHg
